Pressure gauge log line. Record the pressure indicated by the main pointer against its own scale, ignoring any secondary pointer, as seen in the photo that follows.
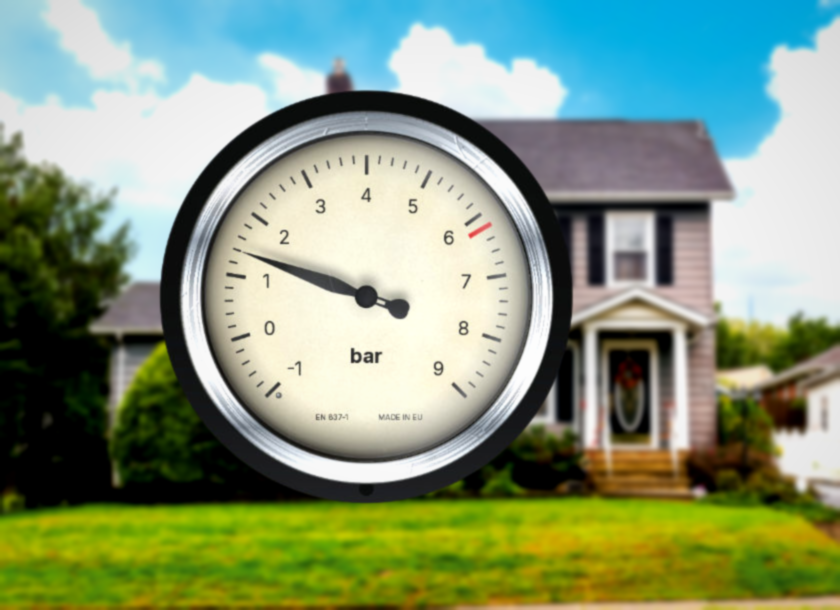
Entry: 1.4 bar
